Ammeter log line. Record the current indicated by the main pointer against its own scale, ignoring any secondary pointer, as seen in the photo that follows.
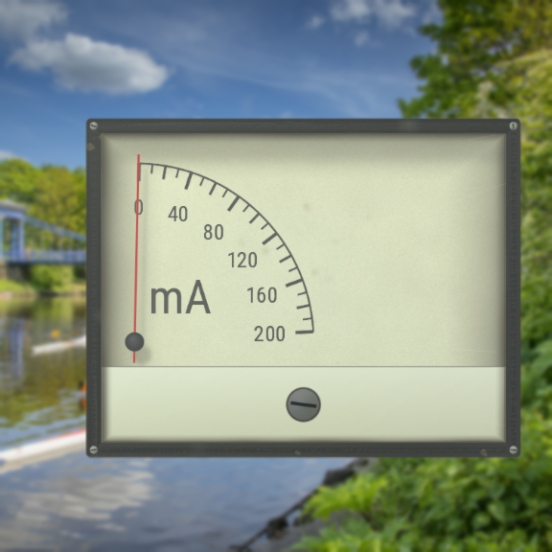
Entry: 0 mA
